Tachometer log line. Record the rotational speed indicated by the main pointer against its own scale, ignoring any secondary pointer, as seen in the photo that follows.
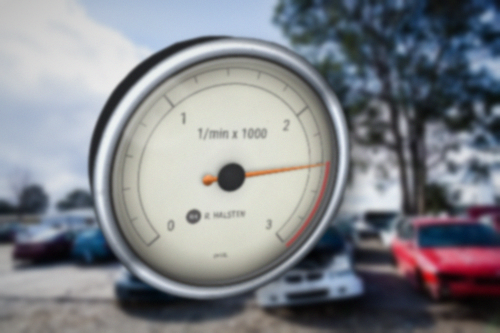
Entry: 2400 rpm
